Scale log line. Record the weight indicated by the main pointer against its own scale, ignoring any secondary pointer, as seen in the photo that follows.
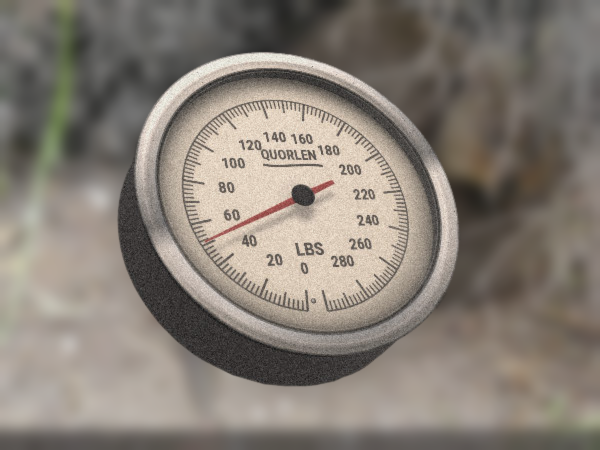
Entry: 50 lb
